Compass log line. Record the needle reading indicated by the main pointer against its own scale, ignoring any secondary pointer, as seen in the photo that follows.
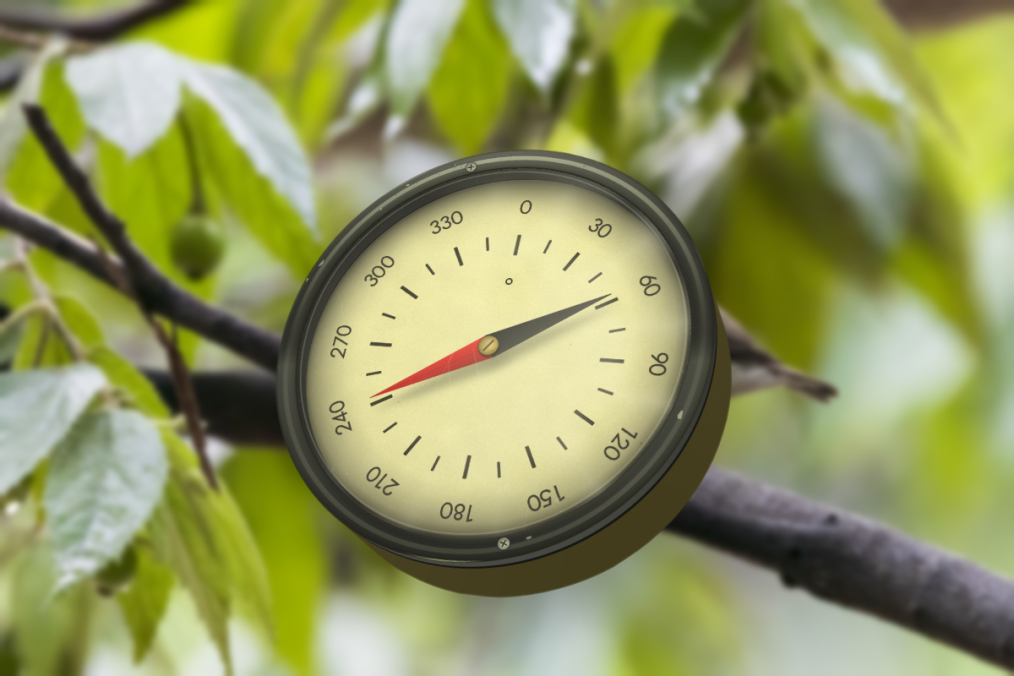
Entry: 240 °
